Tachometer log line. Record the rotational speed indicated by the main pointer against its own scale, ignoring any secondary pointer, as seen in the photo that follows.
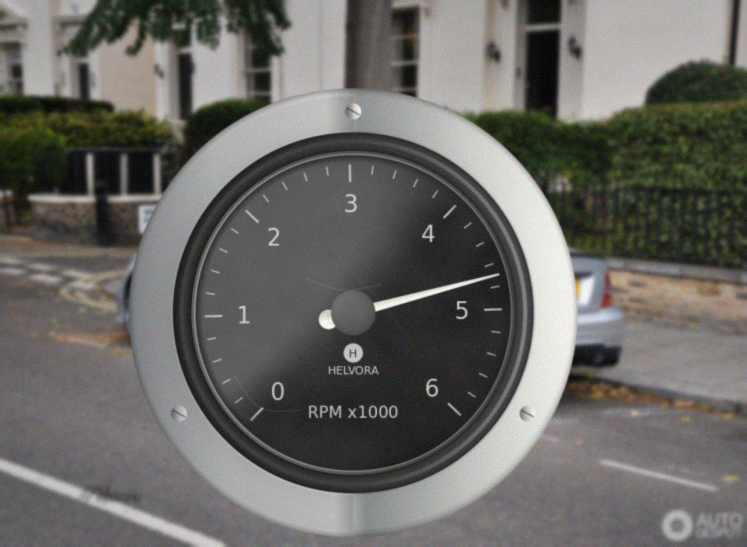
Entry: 4700 rpm
